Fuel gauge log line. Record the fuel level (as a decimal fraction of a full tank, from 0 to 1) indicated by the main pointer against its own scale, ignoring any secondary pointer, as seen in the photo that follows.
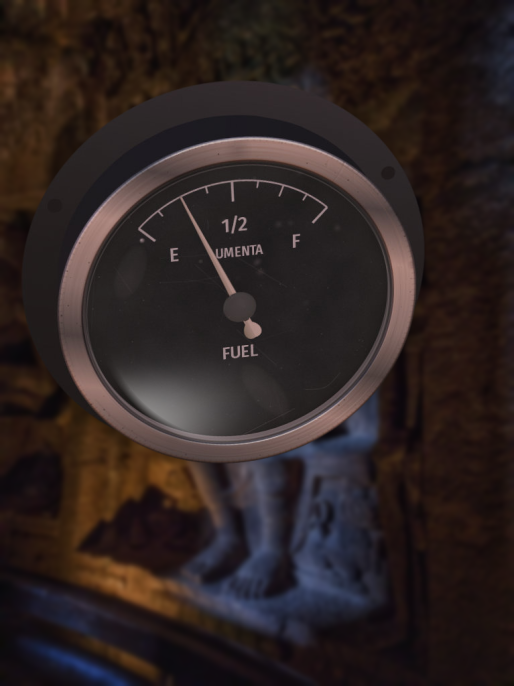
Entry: 0.25
